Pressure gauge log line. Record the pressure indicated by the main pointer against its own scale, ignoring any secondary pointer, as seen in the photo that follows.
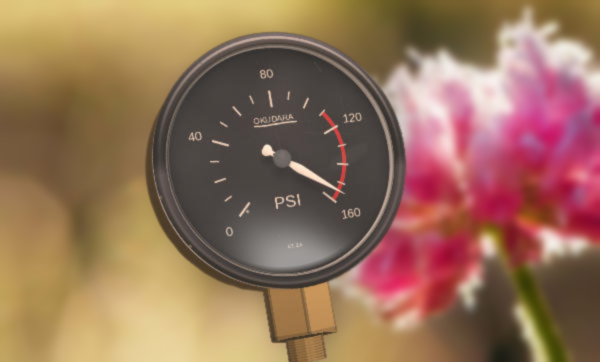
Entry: 155 psi
